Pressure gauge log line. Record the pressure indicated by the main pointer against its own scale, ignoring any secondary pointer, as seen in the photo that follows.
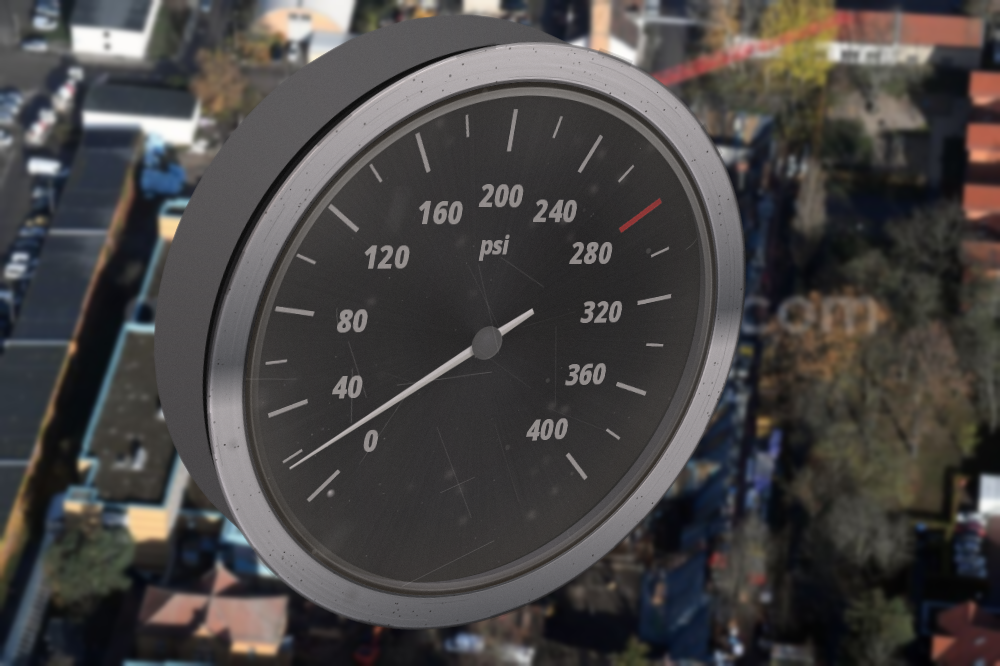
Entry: 20 psi
